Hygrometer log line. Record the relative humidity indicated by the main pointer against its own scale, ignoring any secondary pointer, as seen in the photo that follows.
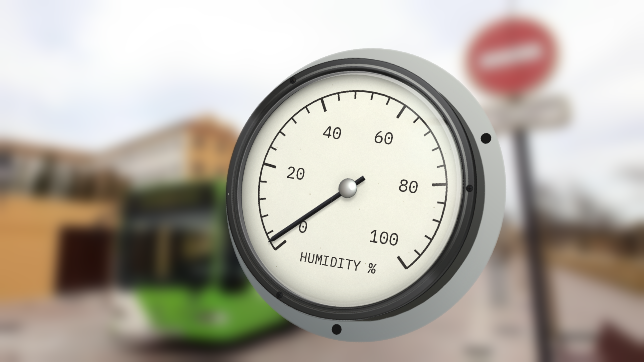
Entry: 2 %
